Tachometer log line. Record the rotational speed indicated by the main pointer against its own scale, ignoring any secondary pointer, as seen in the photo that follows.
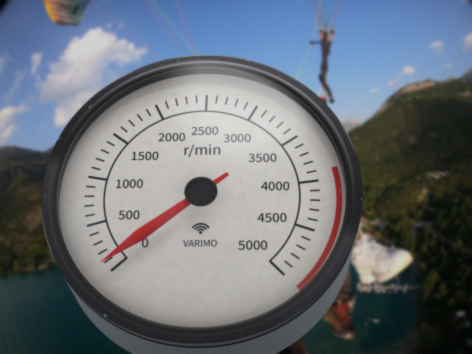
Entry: 100 rpm
